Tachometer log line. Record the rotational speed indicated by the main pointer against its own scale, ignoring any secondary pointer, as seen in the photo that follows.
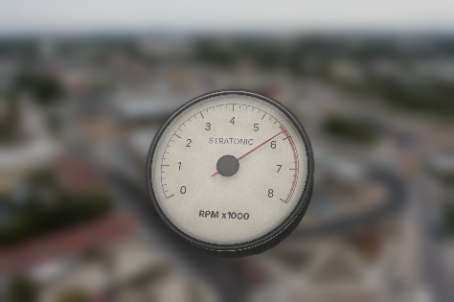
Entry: 5800 rpm
